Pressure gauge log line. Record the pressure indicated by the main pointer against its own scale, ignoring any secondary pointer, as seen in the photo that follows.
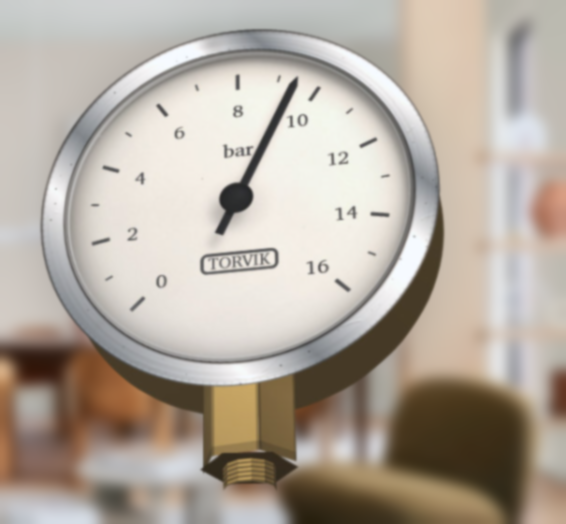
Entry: 9.5 bar
